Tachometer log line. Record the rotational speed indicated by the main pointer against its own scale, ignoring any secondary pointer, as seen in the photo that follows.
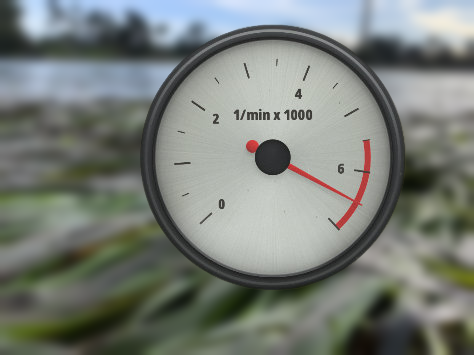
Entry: 6500 rpm
